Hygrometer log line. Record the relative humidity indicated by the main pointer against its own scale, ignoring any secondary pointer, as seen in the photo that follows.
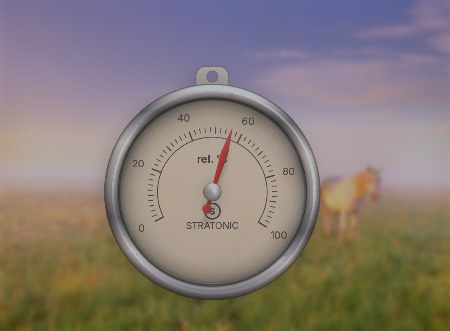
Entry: 56 %
